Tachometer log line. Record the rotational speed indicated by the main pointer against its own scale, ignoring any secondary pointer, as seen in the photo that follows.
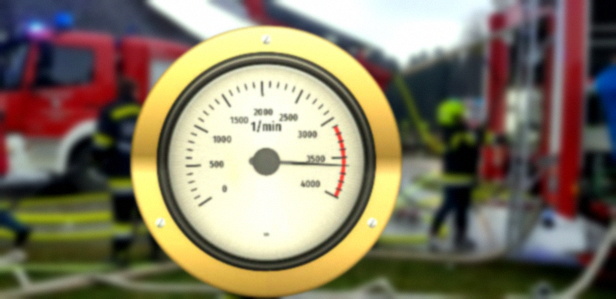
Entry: 3600 rpm
